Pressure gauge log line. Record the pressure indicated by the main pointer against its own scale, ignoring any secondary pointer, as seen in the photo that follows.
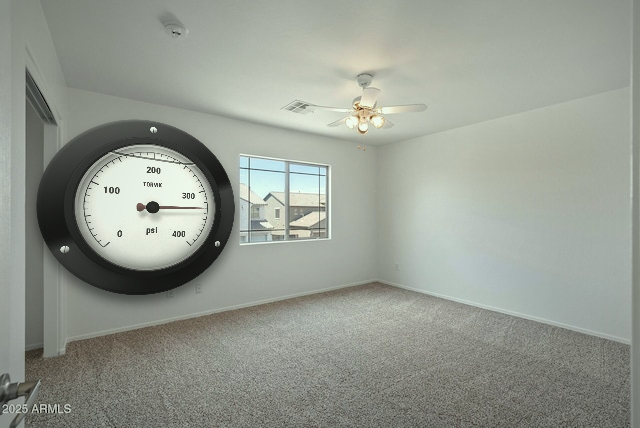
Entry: 330 psi
